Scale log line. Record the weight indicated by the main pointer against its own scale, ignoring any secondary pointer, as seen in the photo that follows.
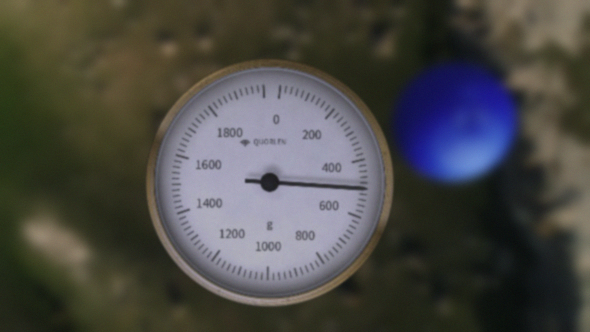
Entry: 500 g
